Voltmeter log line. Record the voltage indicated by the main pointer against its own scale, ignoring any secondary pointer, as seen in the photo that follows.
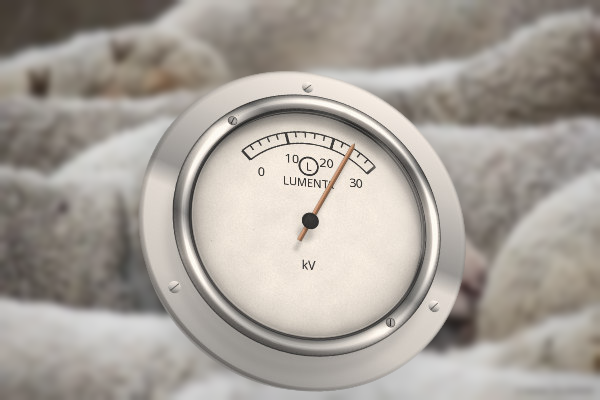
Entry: 24 kV
